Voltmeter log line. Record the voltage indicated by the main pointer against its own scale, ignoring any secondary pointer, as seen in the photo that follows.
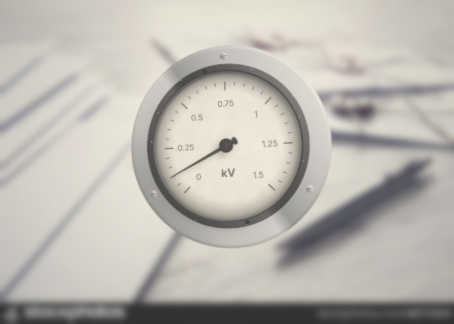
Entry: 0.1 kV
